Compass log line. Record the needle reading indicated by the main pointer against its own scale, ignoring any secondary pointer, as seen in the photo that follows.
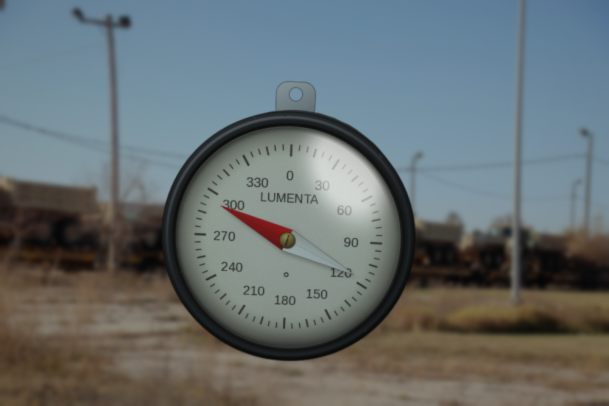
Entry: 295 °
